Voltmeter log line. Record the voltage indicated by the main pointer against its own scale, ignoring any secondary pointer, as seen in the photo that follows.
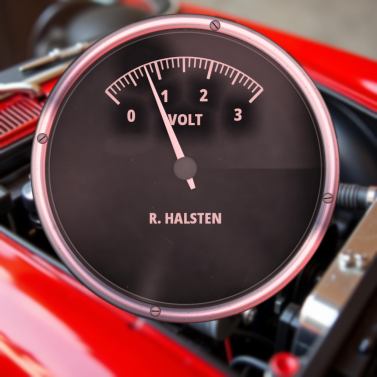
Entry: 0.8 V
